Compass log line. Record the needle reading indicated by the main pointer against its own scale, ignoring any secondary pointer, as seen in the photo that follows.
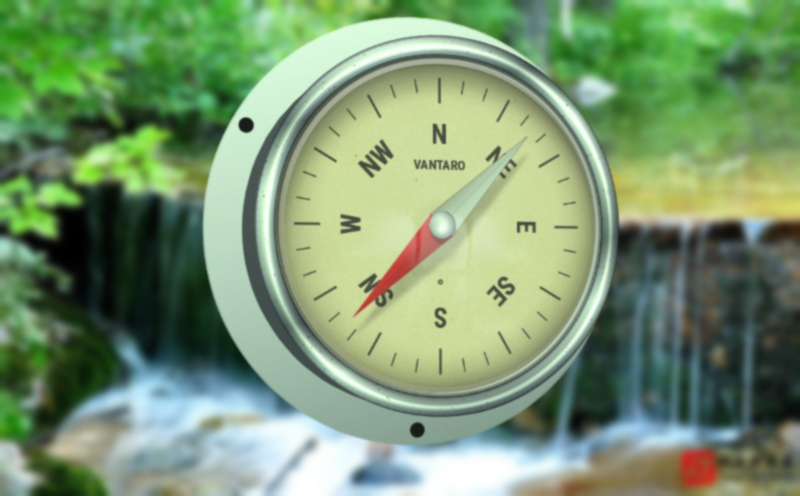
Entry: 225 °
